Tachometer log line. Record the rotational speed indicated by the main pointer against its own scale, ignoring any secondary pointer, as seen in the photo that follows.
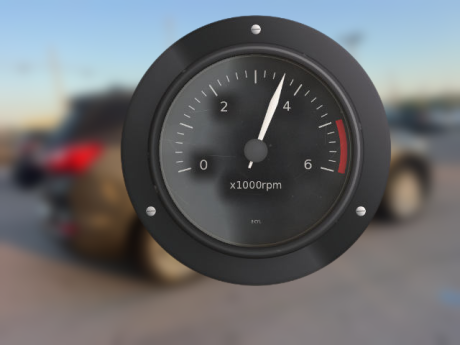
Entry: 3600 rpm
